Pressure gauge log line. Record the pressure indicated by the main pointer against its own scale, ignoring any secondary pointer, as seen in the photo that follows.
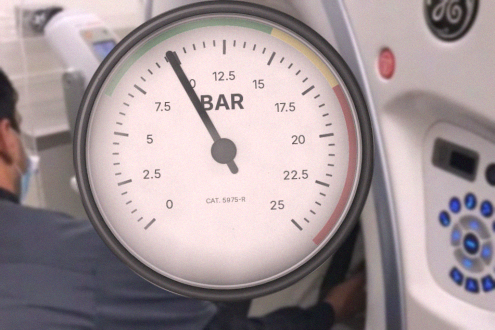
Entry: 9.75 bar
